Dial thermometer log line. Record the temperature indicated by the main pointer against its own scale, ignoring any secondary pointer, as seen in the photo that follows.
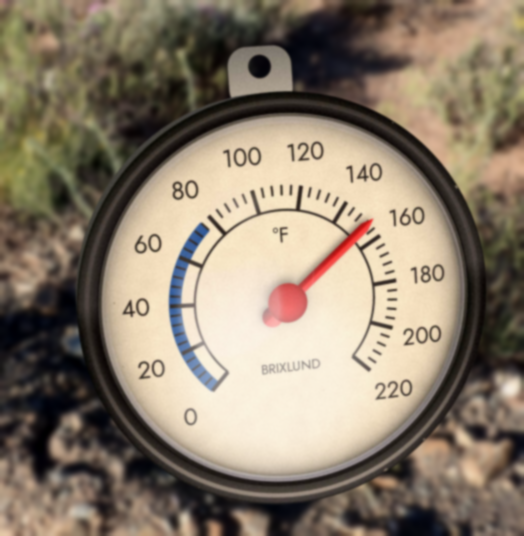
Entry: 152 °F
